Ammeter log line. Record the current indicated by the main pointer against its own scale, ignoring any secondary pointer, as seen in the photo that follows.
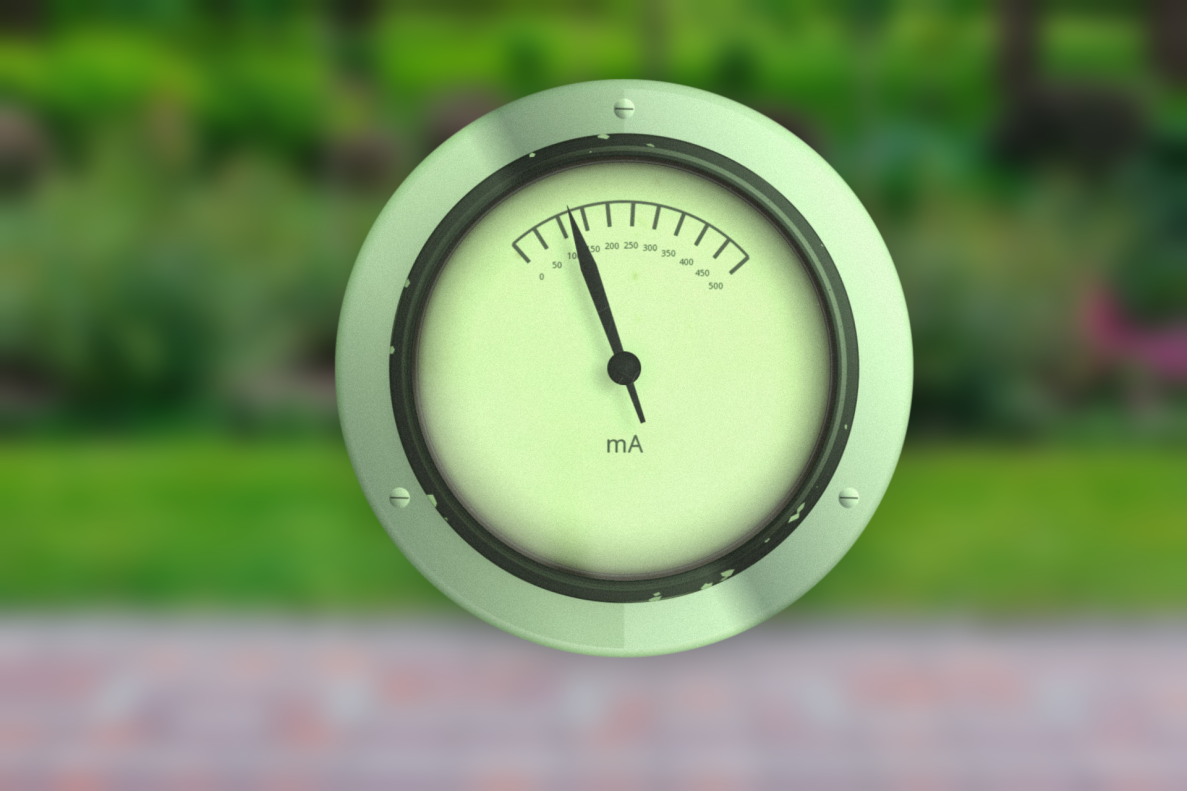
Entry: 125 mA
